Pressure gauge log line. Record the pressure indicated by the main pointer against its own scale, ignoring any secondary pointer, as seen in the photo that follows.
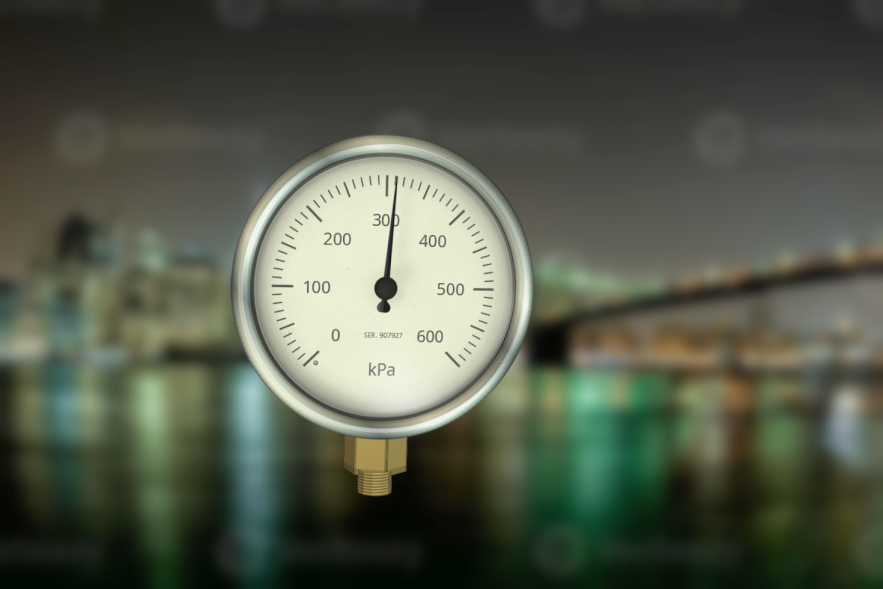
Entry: 310 kPa
